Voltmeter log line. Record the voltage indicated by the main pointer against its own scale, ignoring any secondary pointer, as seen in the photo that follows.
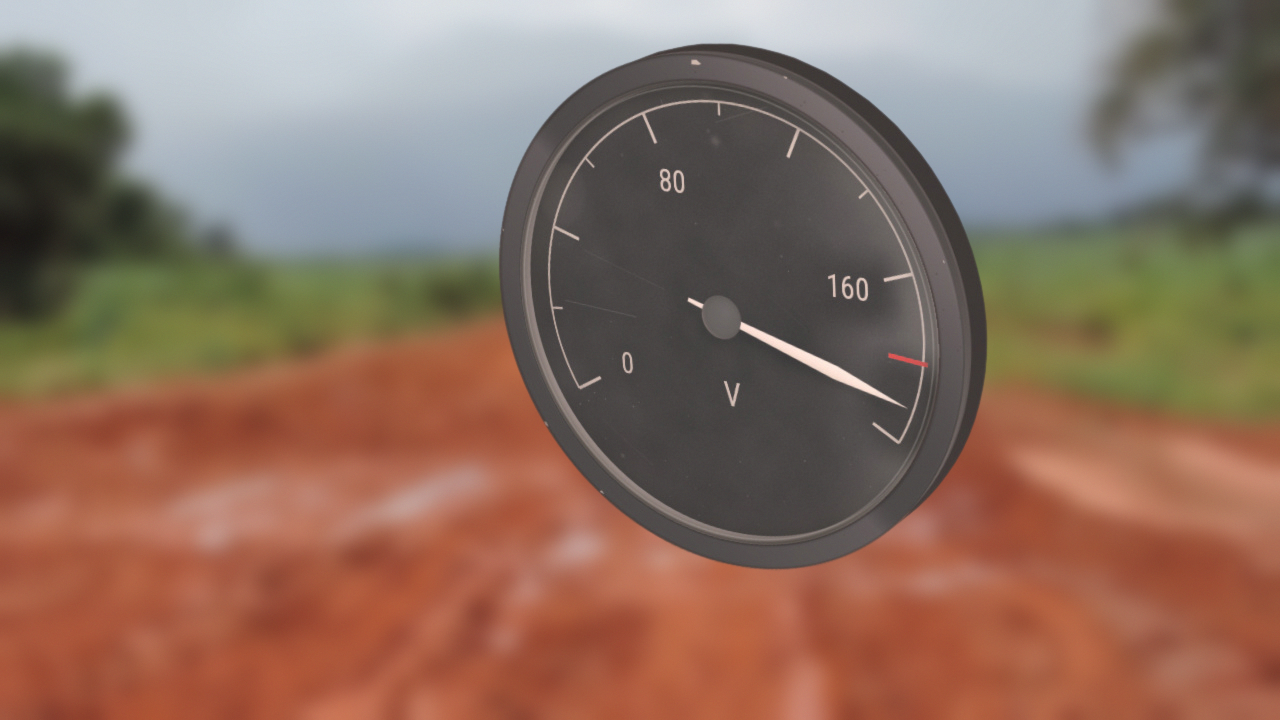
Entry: 190 V
